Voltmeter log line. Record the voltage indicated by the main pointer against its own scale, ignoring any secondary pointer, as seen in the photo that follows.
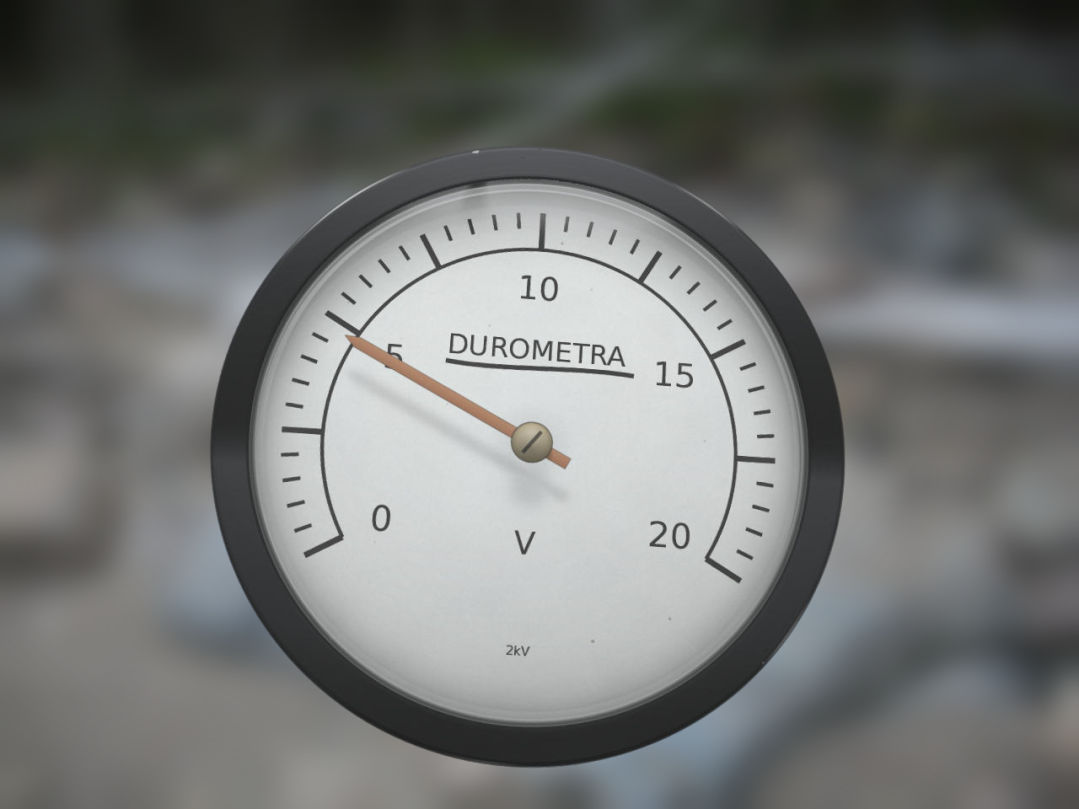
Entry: 4.75 V
